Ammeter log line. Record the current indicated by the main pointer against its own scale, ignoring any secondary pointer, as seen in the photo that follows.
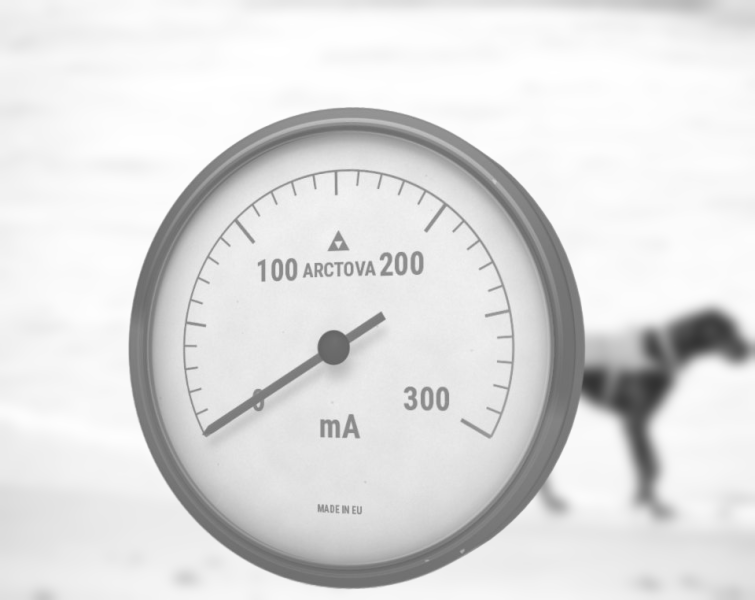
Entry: 0 mA
